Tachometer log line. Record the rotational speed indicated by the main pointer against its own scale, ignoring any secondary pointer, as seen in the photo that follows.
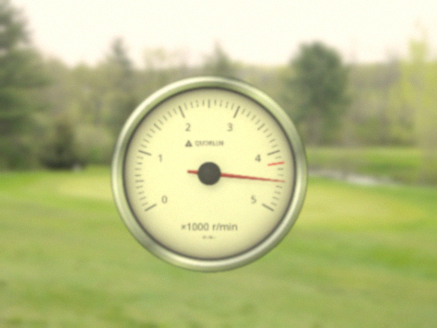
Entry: 4500 rpm
